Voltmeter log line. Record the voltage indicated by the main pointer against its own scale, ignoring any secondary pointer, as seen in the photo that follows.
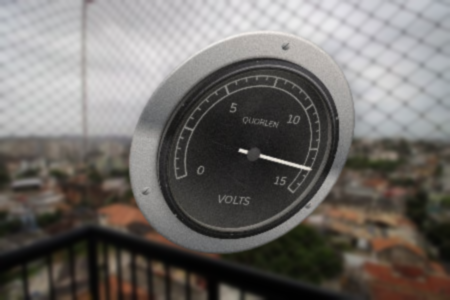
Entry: 13.5 V
